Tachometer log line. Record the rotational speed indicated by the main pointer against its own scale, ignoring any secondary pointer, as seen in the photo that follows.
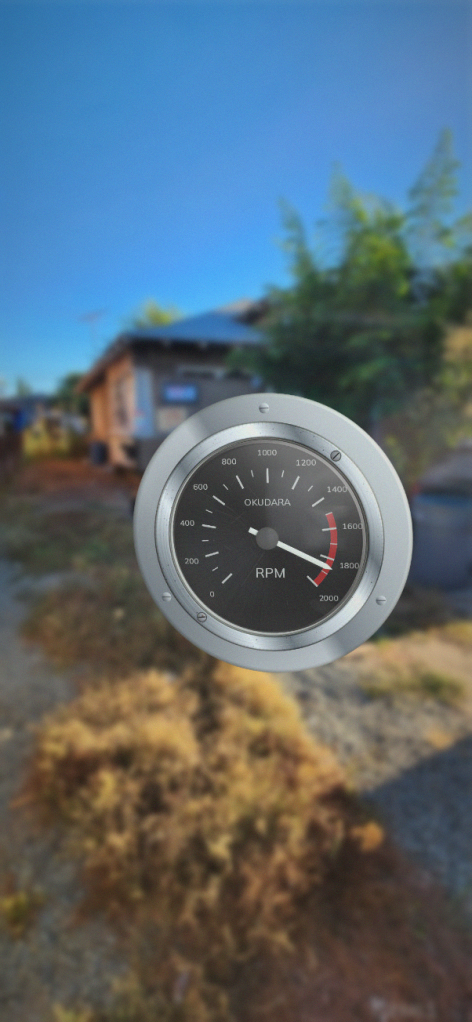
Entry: 1850 rpm
